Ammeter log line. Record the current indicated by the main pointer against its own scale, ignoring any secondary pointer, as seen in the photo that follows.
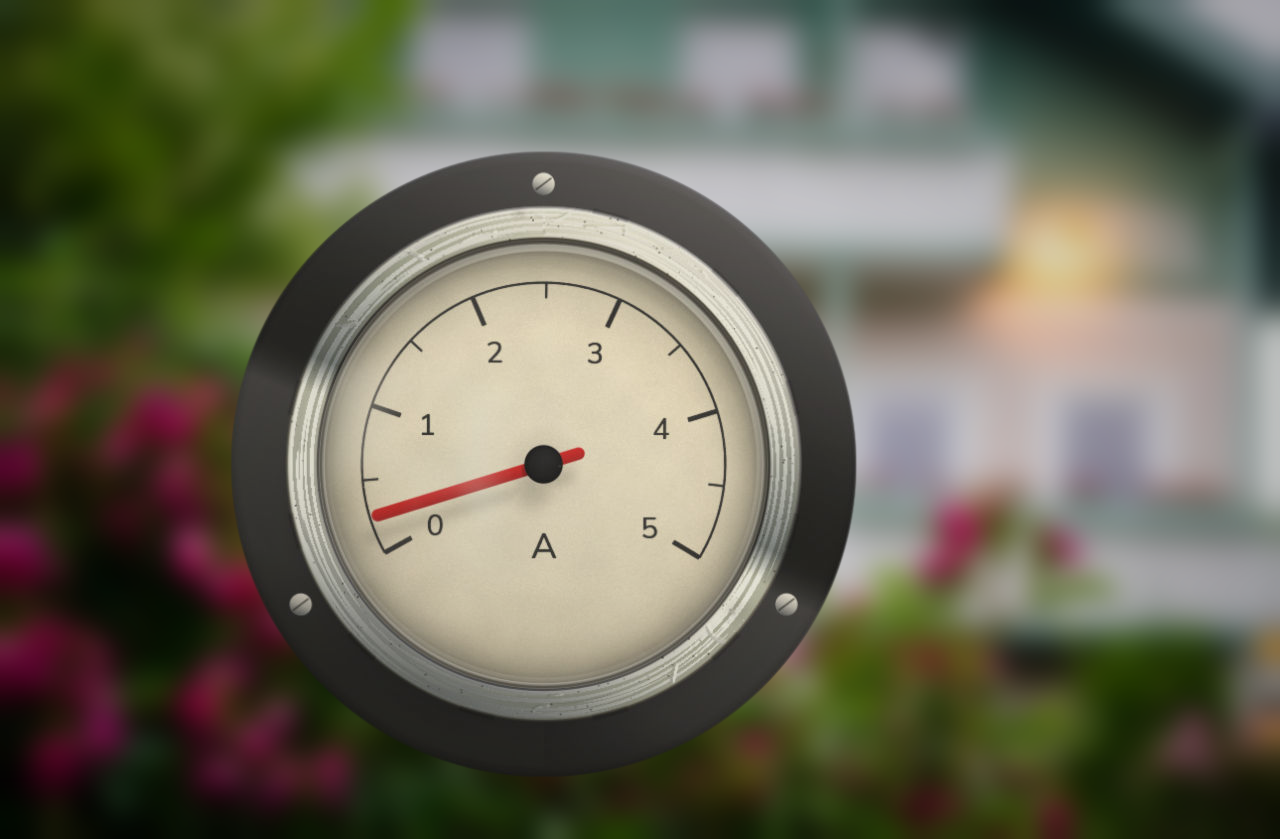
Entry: 0.25 A
